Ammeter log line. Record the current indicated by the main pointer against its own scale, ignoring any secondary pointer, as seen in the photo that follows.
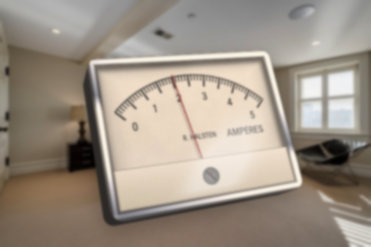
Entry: 2 A
